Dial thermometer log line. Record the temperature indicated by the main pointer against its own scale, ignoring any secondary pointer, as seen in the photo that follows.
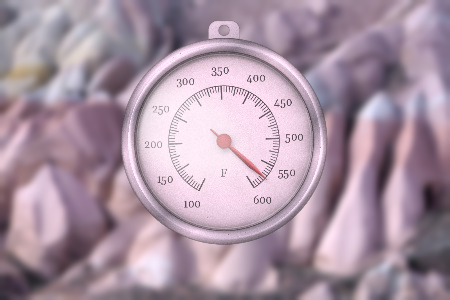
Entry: 575 °F
